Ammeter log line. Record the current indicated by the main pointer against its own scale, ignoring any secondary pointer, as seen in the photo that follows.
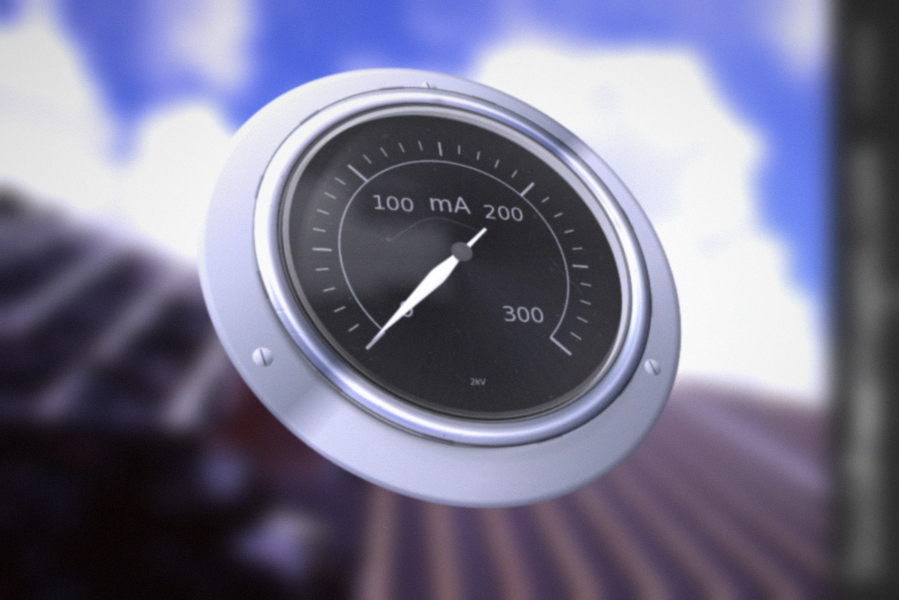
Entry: 0 mA
